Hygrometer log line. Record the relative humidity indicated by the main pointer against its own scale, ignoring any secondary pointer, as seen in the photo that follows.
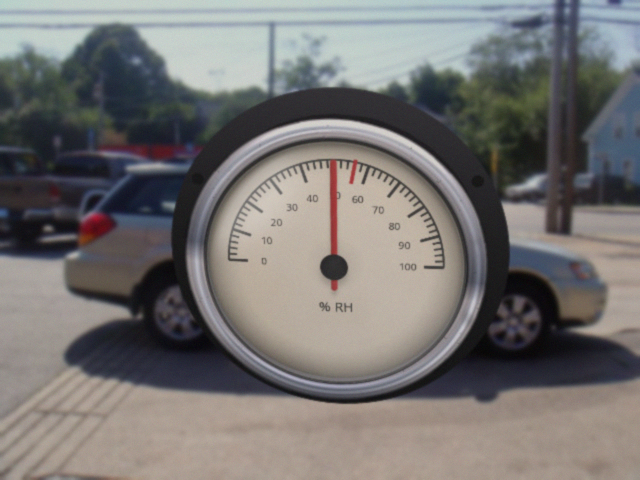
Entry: 50 %
